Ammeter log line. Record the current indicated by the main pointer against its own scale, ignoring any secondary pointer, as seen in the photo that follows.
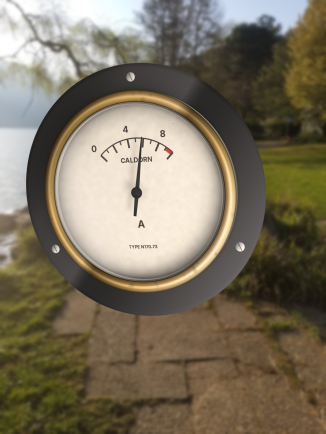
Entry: 6 A
